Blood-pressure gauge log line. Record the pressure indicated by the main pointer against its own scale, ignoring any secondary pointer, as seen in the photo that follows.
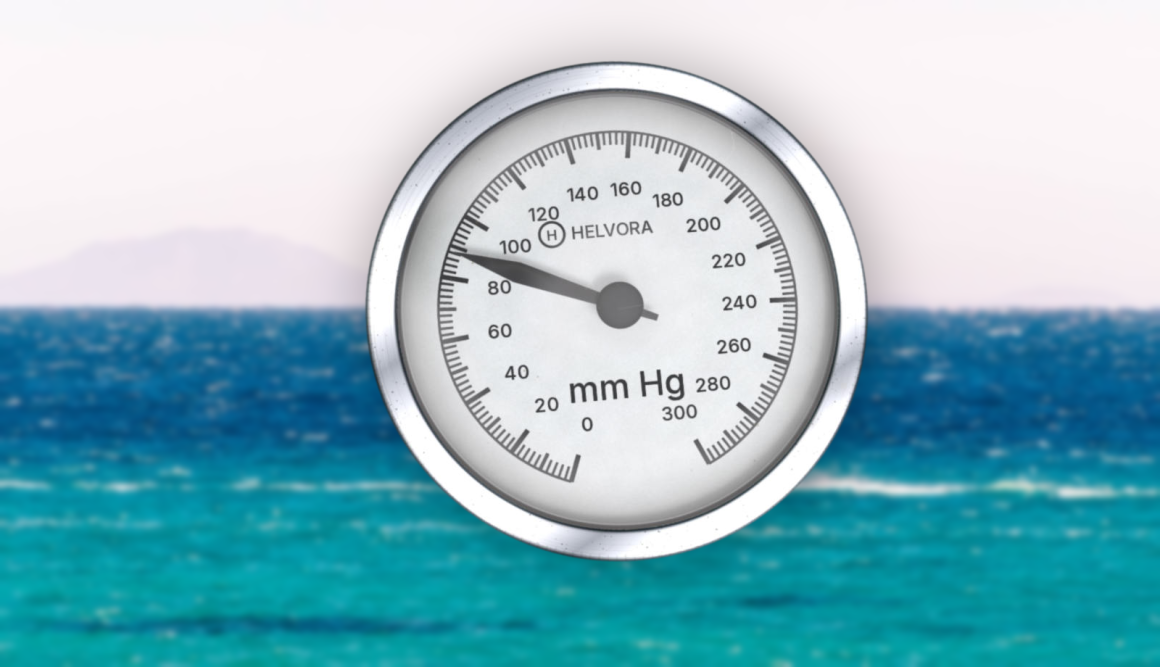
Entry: 88 mmHg
